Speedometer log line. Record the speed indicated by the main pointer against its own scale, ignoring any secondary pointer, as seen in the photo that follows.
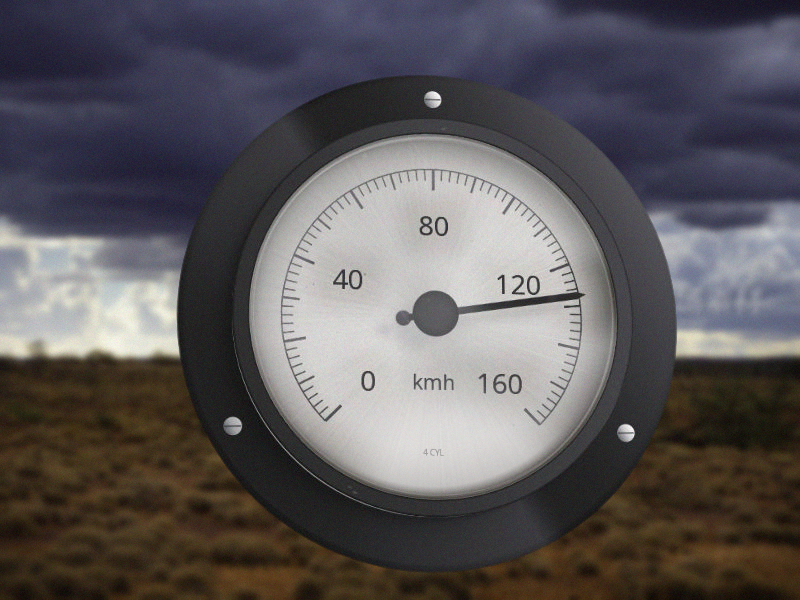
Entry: 128 km/h
